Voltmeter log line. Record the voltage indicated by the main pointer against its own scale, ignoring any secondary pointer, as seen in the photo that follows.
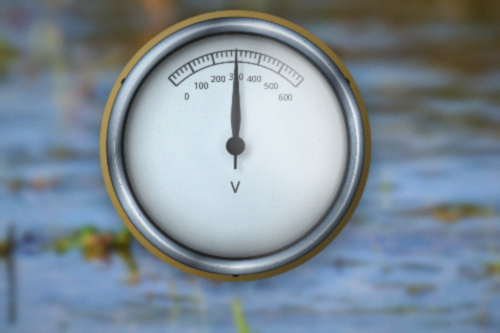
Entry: 300 V
